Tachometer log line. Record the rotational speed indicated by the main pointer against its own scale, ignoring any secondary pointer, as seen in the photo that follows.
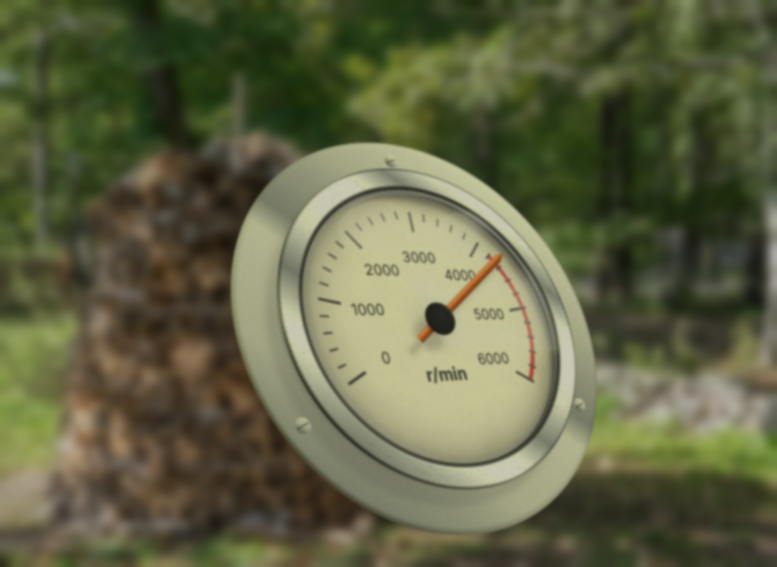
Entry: 4300 rpm
